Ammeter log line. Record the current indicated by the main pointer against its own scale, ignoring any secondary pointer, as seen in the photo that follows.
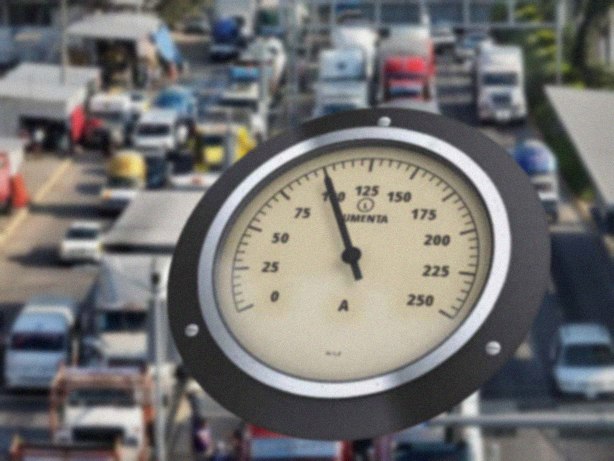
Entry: 100 A
